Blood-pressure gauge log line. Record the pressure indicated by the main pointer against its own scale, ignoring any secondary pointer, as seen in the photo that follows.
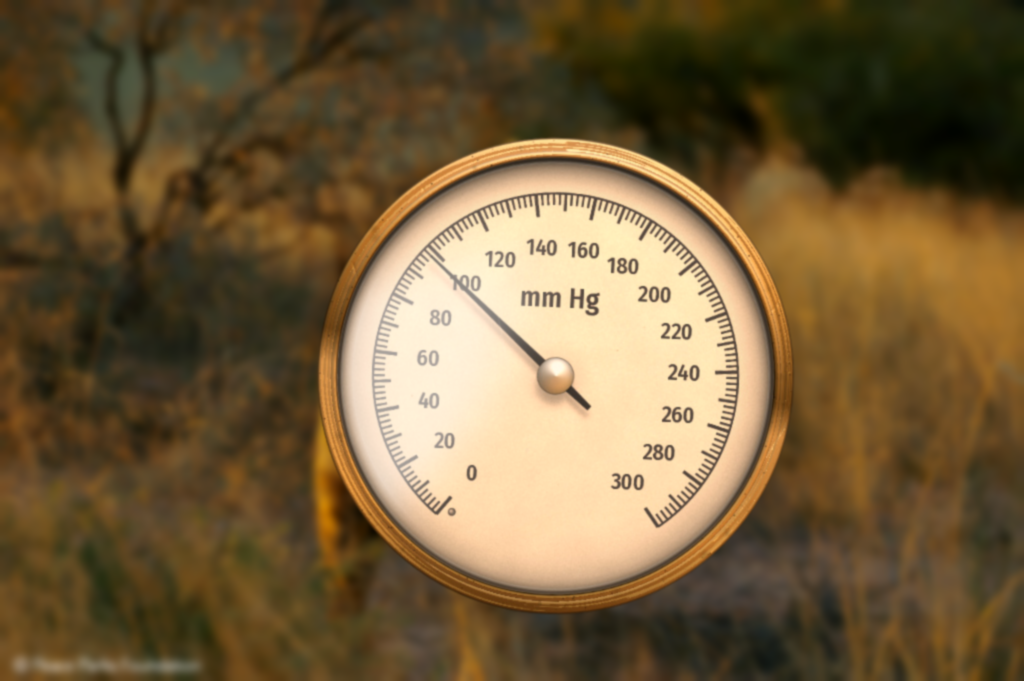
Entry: 98 mmHg
